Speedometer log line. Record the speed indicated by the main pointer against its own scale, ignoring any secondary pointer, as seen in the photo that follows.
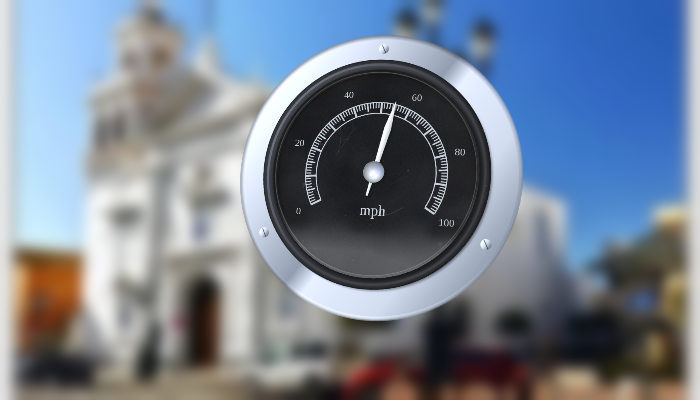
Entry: 55 mph
